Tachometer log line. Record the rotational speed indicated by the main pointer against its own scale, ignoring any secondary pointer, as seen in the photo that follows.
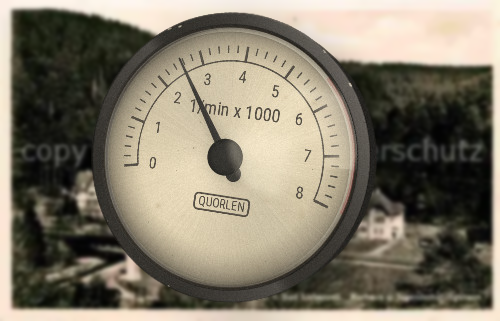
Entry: 2600 rpm
